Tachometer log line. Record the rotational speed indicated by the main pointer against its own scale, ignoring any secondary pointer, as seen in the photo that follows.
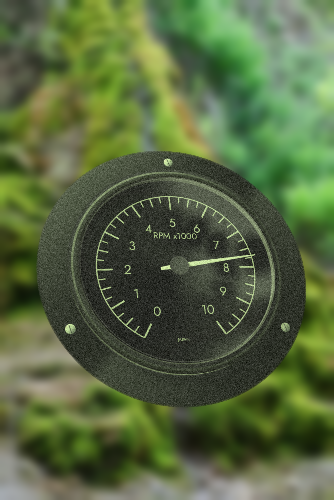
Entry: 7750 rpm
